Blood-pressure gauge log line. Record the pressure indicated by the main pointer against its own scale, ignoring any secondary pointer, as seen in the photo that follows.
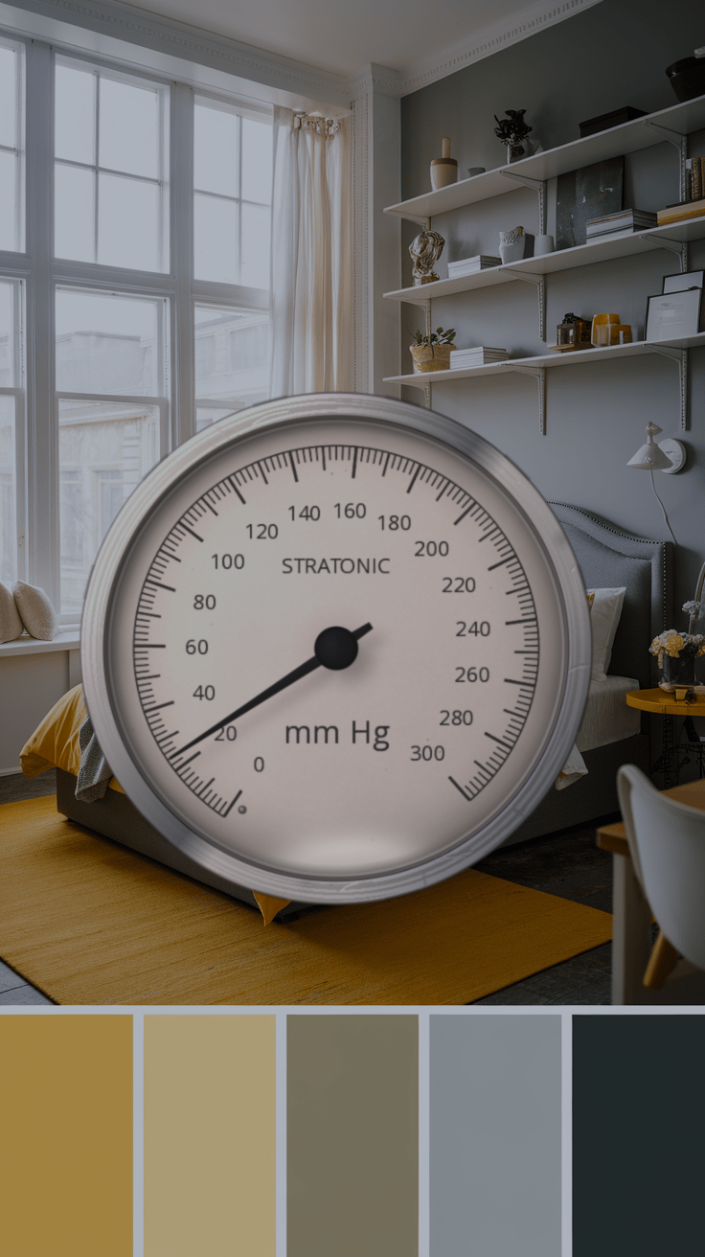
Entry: 24 mmHg
